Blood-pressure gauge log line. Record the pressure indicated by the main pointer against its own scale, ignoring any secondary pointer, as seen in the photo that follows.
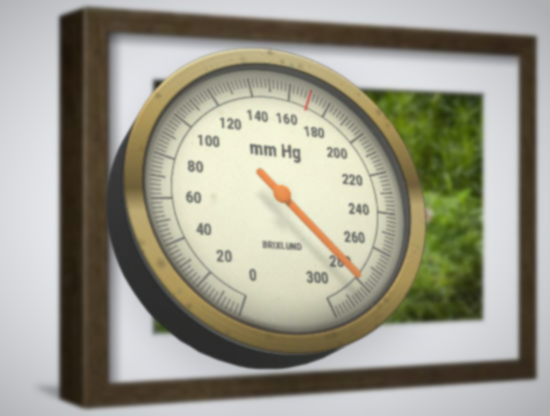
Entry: 280 mmHg
